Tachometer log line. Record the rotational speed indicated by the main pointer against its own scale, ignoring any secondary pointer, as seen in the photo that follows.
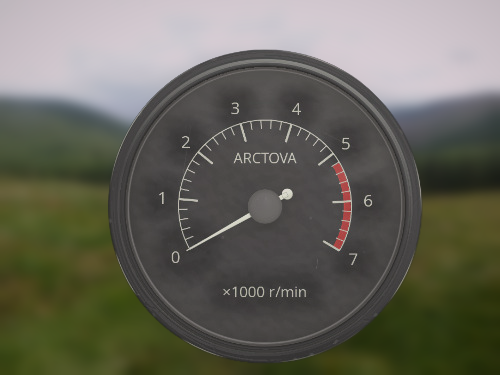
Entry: 0 rpm
